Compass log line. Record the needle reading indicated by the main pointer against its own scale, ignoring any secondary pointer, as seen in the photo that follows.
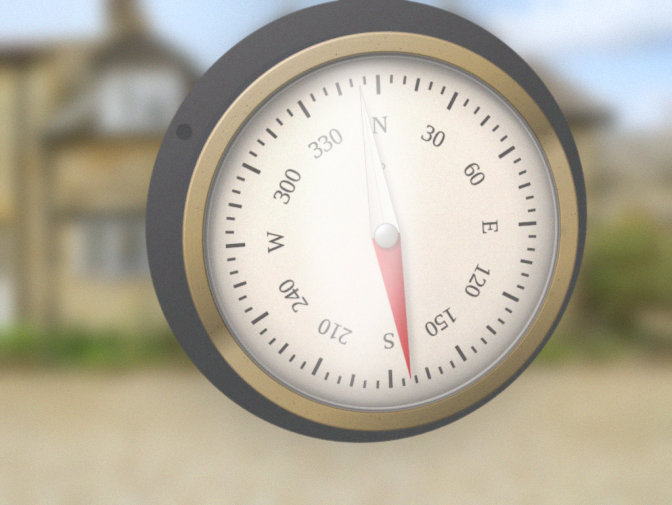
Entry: 172.5 °
